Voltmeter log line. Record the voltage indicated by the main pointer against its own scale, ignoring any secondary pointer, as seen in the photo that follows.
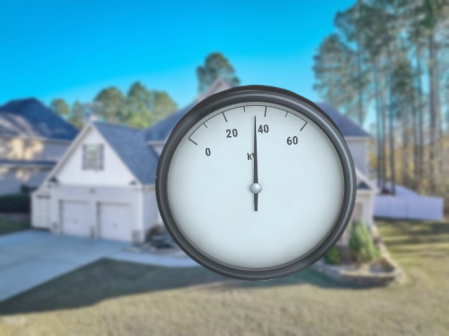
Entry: 35 kV
